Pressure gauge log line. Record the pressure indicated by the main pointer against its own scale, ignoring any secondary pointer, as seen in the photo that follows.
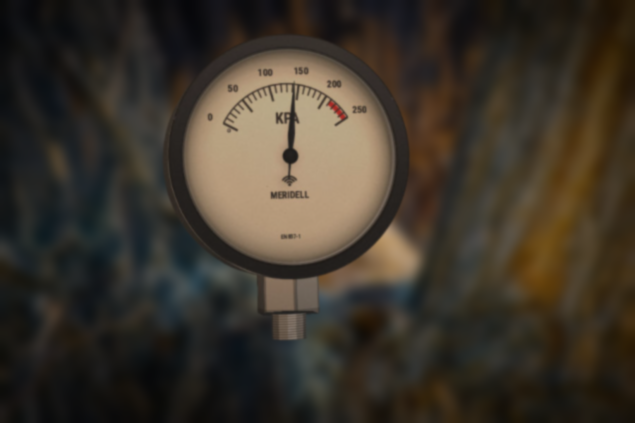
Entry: 140 kPa
